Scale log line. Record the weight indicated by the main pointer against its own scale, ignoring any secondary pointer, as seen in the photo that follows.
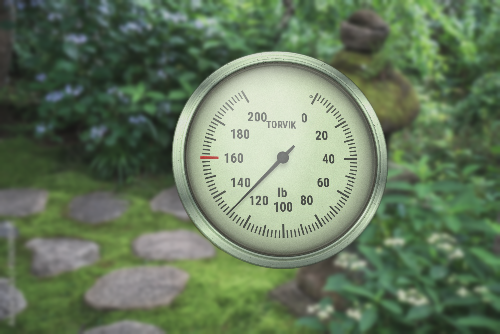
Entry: 130 lb
